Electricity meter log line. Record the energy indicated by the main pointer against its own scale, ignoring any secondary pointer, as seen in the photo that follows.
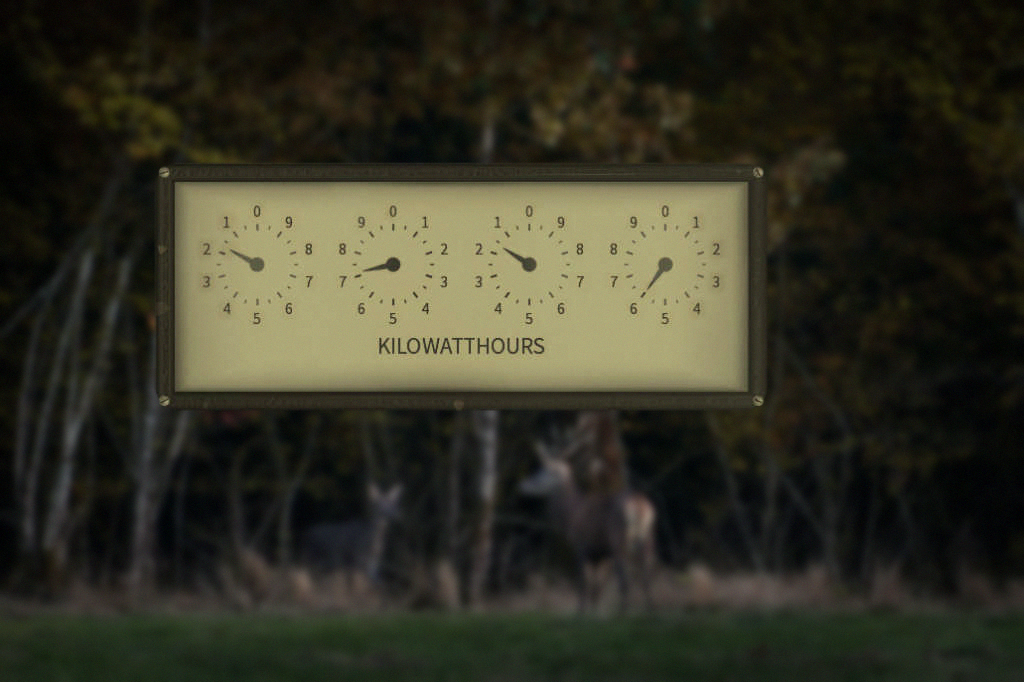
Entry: 1716 kWh
